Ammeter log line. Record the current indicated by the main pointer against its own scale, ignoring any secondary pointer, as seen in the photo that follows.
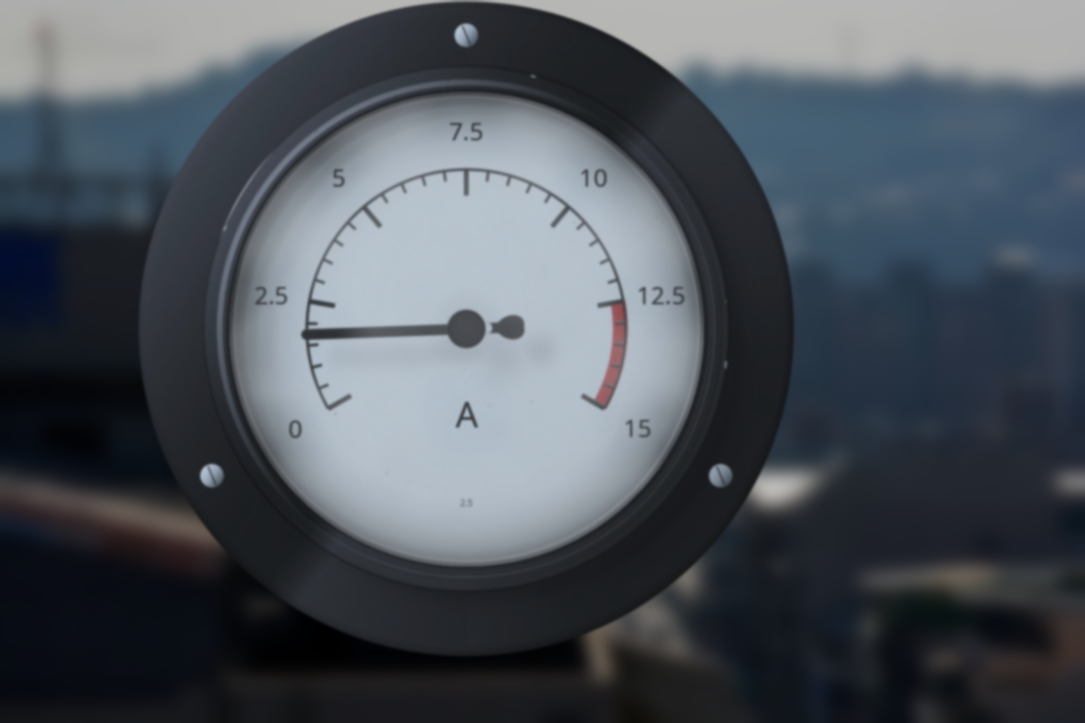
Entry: 1.75 A
